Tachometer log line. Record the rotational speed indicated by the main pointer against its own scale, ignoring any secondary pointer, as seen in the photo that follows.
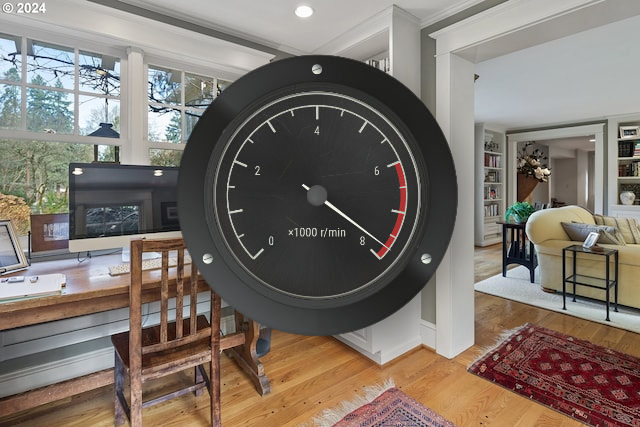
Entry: 7750 rpm
